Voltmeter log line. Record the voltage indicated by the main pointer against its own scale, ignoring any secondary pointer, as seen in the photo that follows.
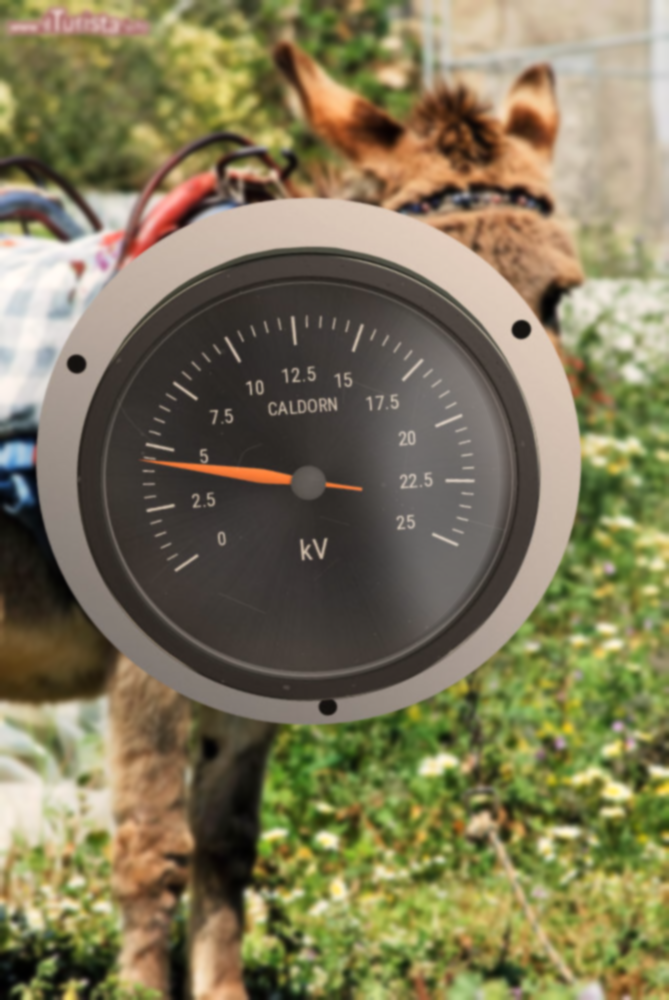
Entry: 4.5 kV
